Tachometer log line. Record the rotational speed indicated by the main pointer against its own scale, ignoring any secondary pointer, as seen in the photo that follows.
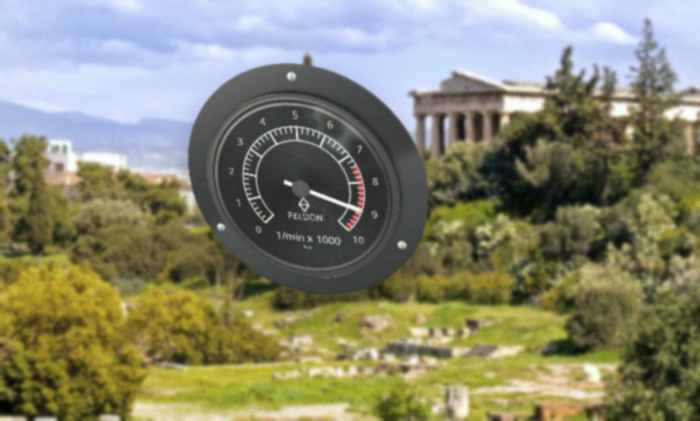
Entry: 9000 rpm
